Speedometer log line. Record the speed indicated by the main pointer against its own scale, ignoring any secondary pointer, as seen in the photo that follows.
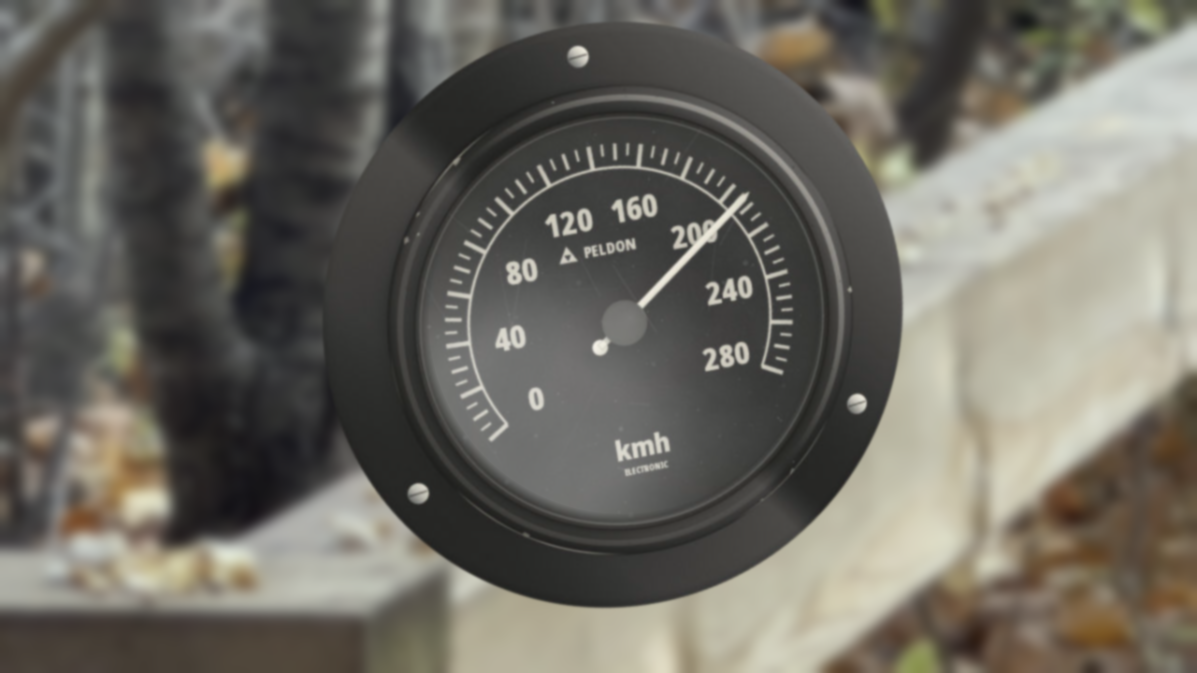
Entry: 205 km/h
